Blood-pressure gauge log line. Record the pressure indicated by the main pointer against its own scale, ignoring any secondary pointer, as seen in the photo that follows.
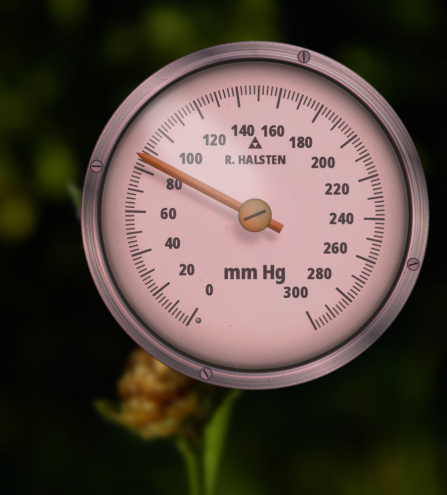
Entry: 86 mmHg
